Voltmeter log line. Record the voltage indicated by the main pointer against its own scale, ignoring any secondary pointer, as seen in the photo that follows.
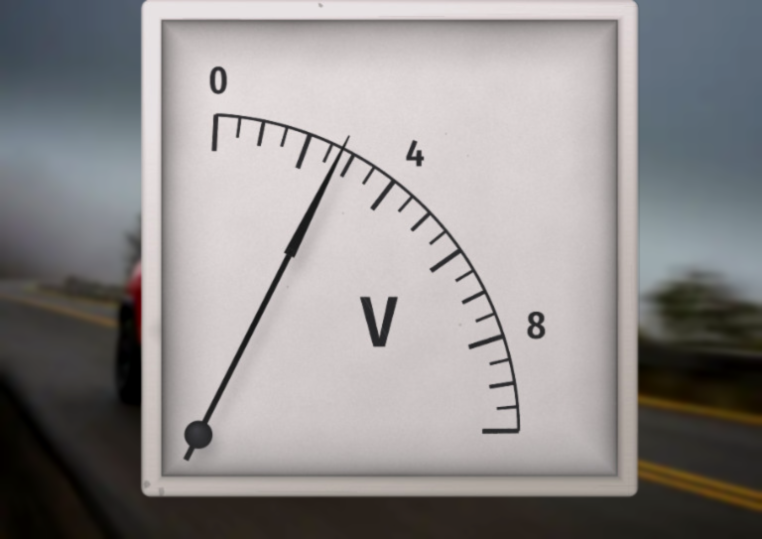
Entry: 2.75 V
